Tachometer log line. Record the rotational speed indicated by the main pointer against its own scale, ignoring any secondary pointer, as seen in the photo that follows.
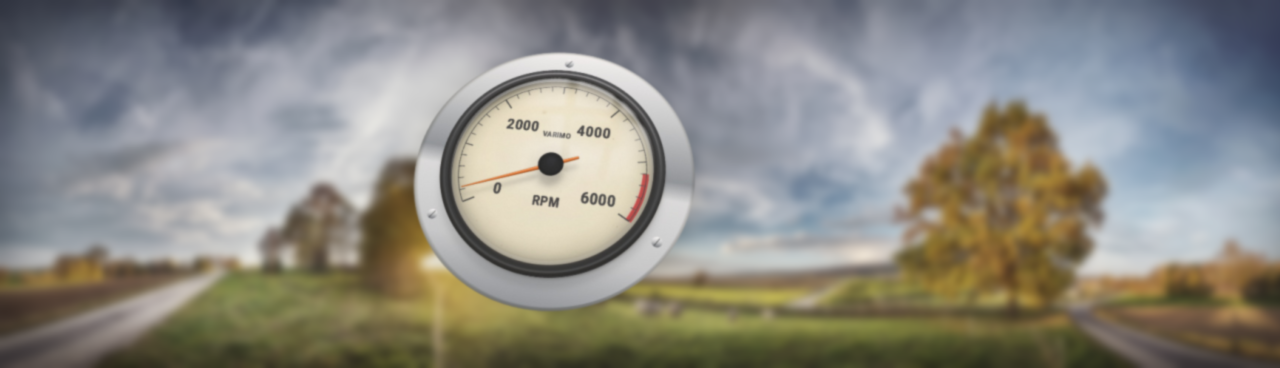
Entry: 200 rpm
